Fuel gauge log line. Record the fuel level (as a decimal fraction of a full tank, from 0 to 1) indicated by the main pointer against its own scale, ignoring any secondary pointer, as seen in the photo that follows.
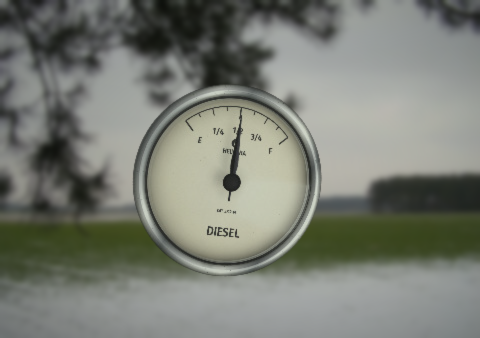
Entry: 0.5
